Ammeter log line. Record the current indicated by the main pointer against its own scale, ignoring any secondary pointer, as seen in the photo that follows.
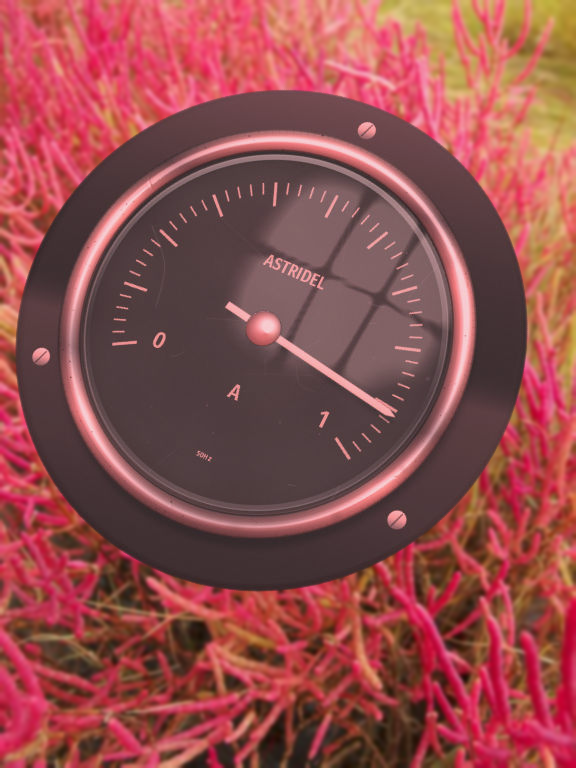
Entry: 0.91 A
